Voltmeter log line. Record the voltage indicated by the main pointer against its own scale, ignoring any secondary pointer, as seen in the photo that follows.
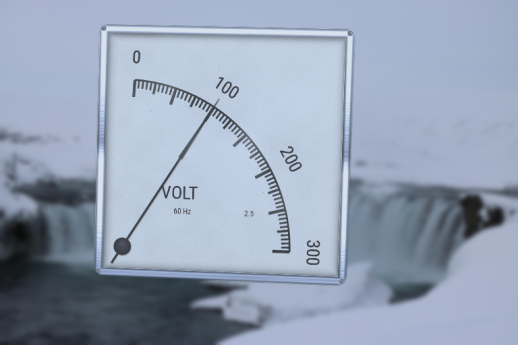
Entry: 100 V
